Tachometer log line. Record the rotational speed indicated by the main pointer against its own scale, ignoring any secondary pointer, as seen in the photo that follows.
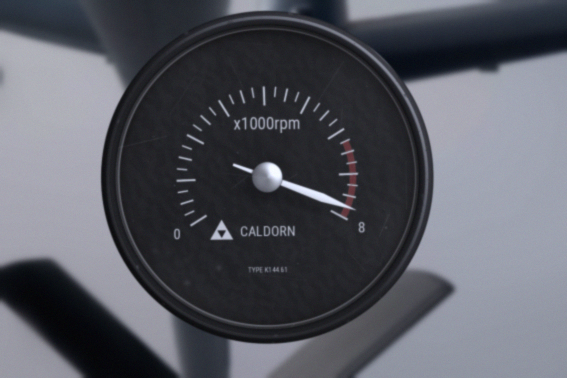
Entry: 7750 rpm
